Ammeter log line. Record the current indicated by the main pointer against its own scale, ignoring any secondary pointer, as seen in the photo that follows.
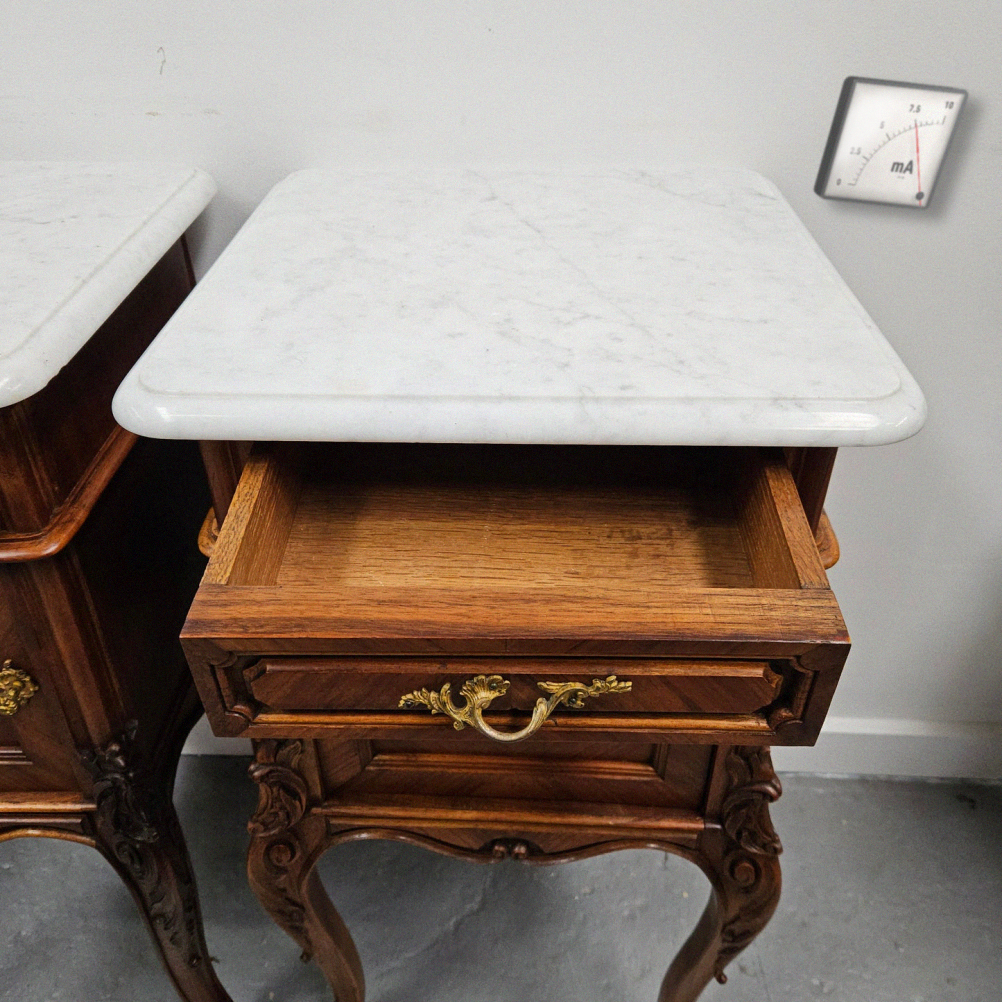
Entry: 7.5 mA
